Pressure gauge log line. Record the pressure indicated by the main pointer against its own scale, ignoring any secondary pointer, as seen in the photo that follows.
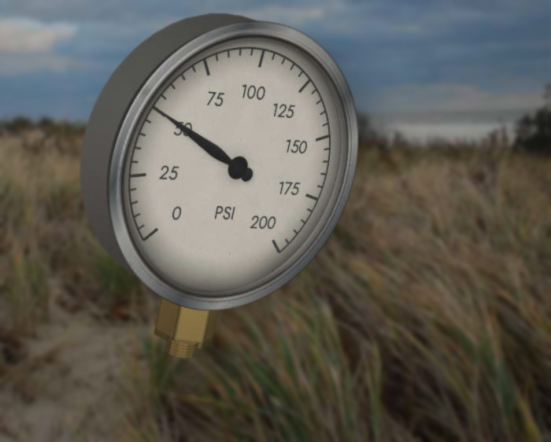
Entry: 50 psi
